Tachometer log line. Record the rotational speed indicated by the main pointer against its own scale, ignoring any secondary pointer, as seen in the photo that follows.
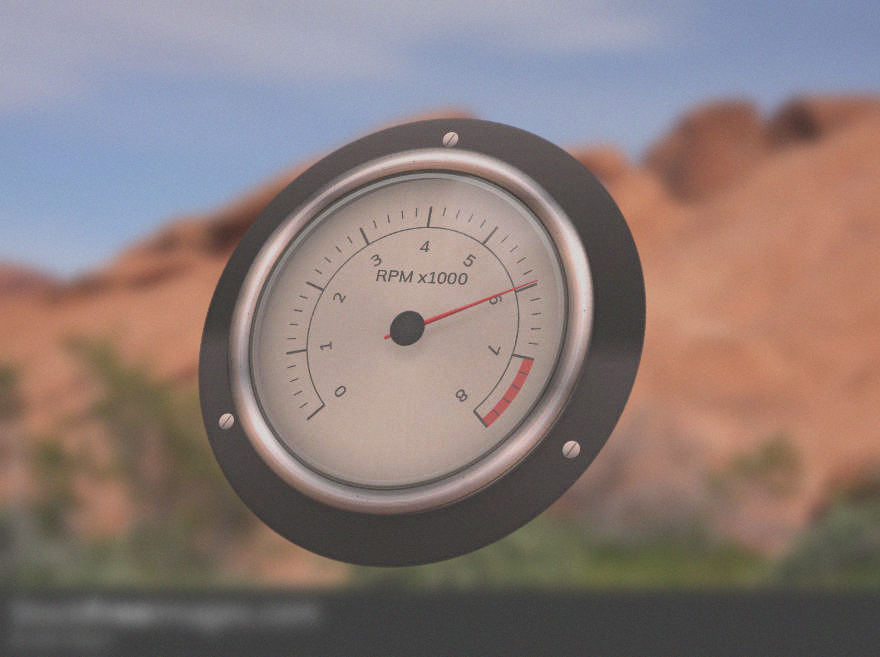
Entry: 6000 rpm
